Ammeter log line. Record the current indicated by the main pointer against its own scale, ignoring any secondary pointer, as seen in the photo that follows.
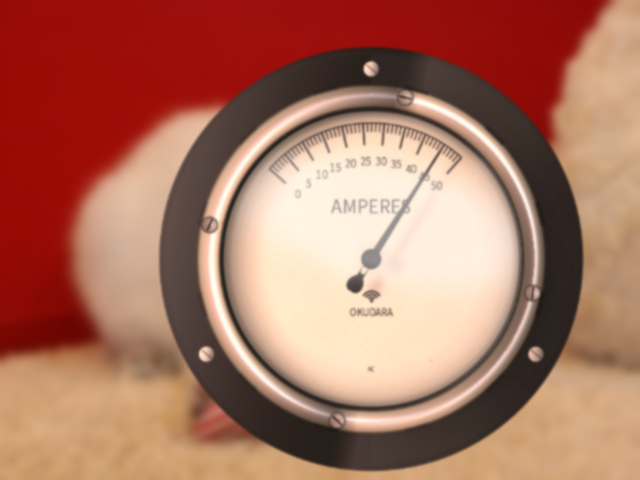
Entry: 45 A
